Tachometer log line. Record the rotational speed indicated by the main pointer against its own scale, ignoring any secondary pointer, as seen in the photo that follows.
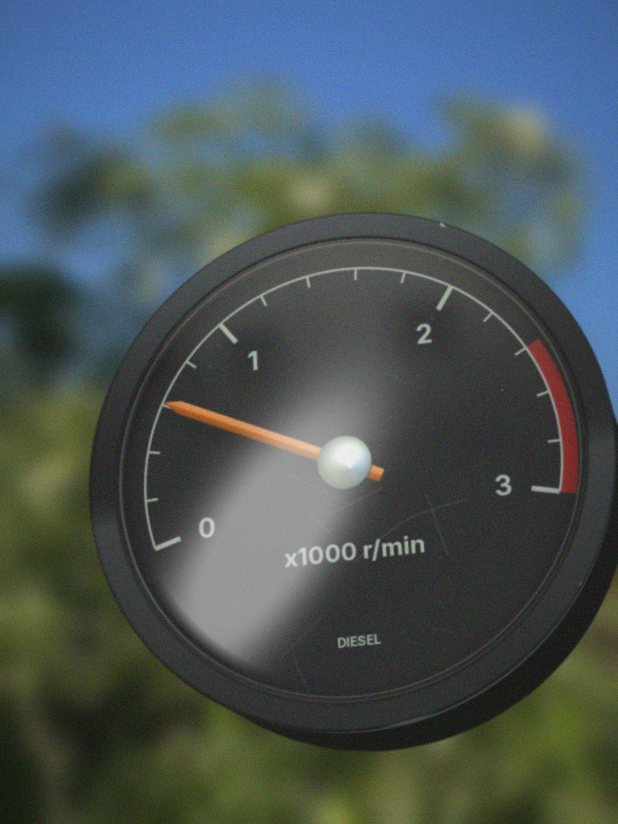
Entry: 600 rpm
